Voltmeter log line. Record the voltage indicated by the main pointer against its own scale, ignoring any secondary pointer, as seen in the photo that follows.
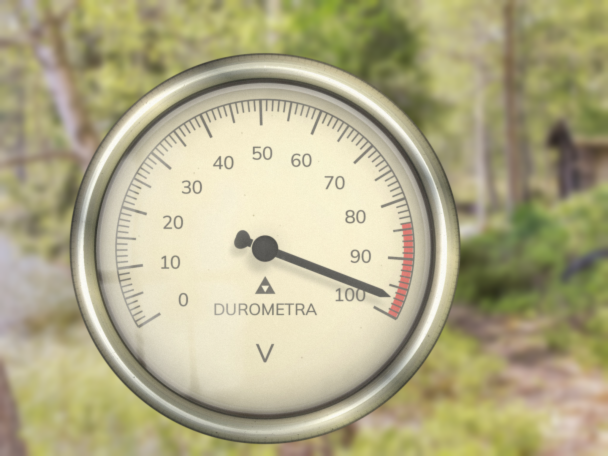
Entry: 97 V
